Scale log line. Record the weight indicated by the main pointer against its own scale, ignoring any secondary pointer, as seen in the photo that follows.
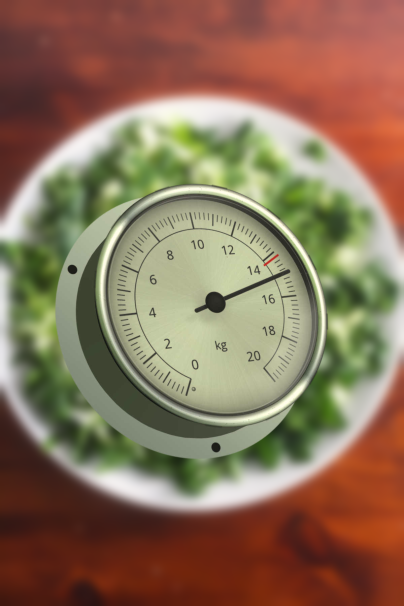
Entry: 15 kg
